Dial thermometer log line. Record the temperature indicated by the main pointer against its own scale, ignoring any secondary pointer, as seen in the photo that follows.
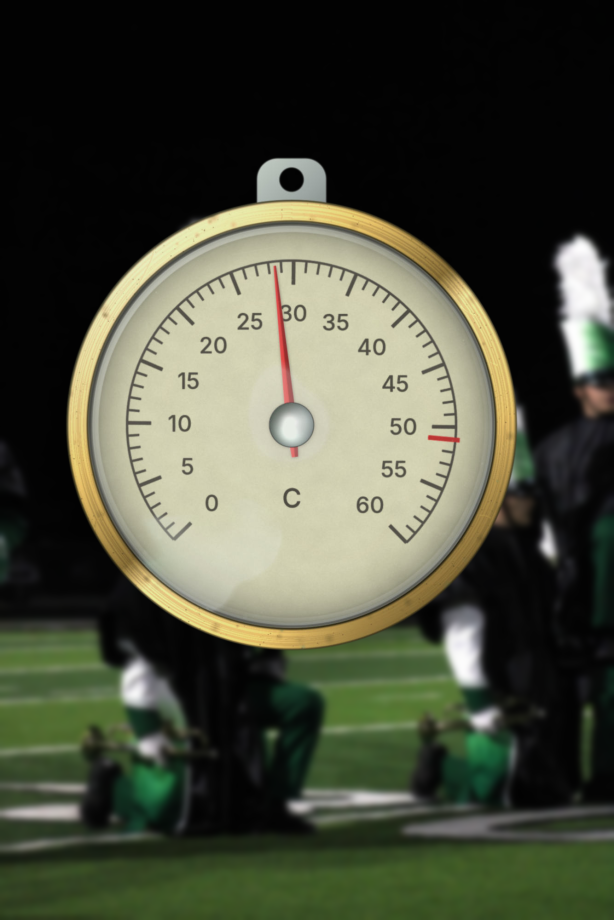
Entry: 28.5 °C
